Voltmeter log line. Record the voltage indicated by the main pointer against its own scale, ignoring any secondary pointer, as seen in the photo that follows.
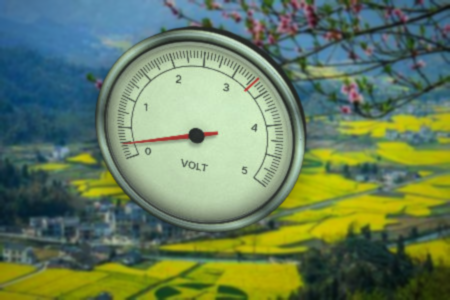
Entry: 0.25 V
